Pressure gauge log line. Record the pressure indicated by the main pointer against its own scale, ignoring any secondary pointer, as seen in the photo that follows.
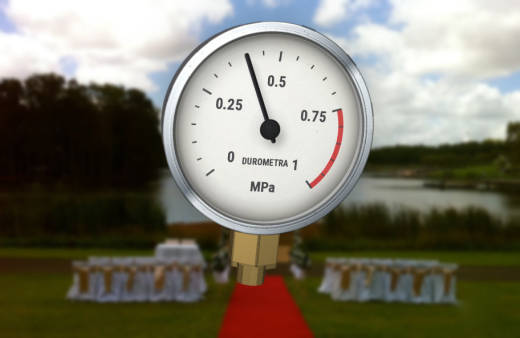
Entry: 0.4 MPa
